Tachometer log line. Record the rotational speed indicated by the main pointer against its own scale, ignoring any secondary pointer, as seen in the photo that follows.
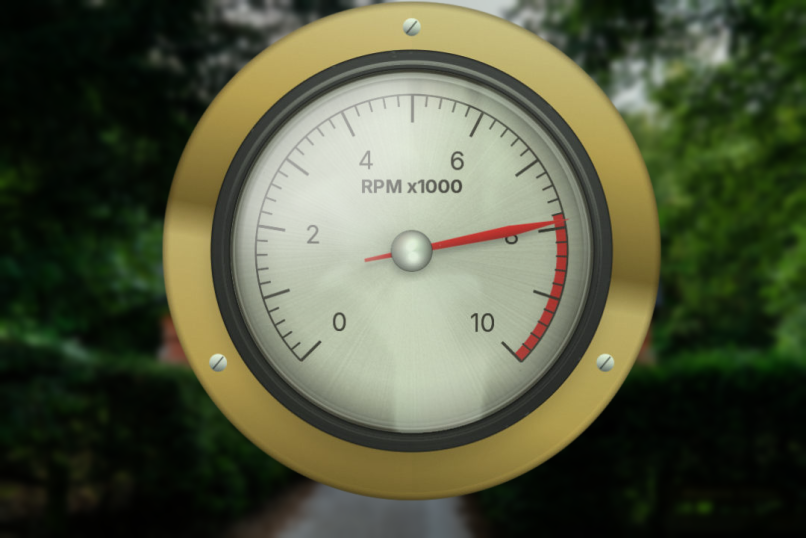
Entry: 7900 rpm
